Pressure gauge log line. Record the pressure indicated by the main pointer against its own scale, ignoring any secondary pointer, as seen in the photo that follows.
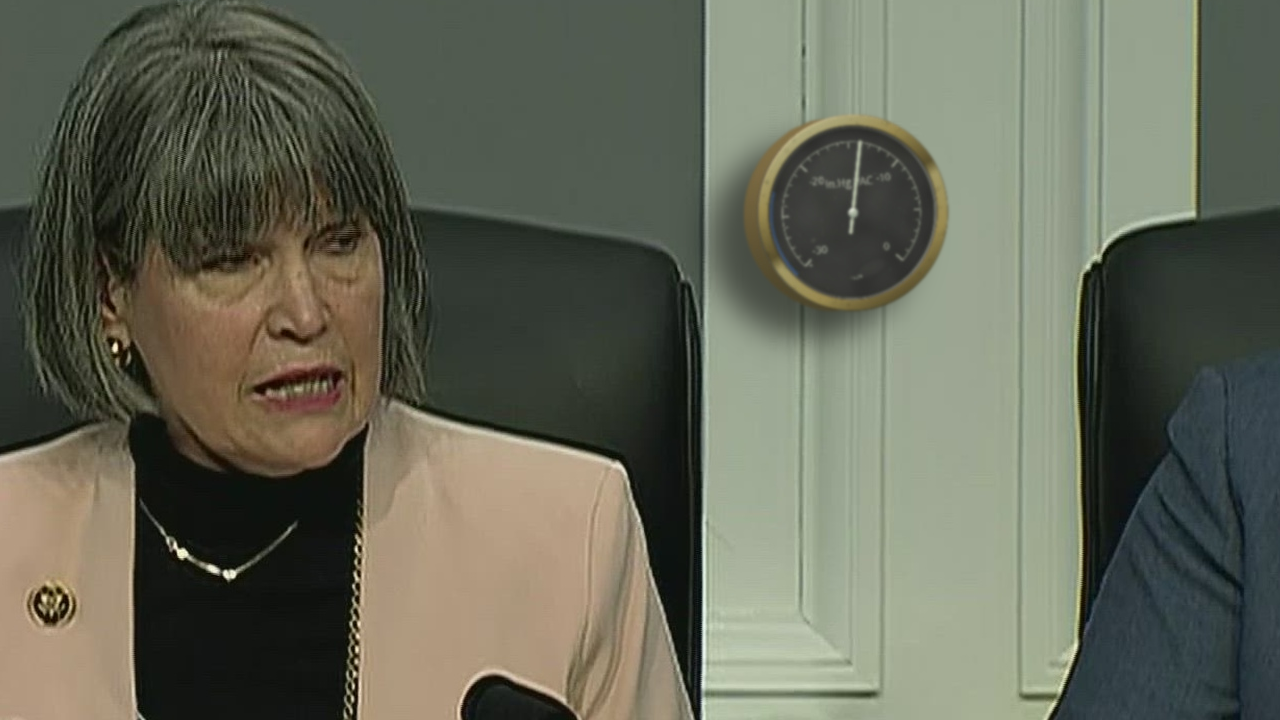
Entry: -14 inHg
